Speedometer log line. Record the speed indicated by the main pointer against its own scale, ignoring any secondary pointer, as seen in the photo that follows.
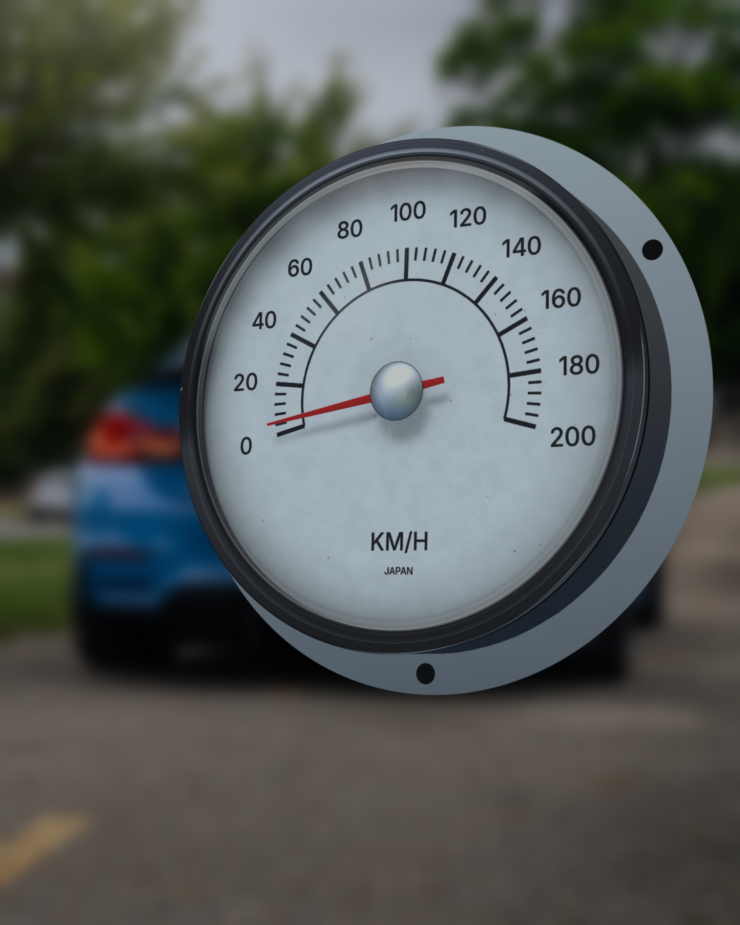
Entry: 4 km/h
